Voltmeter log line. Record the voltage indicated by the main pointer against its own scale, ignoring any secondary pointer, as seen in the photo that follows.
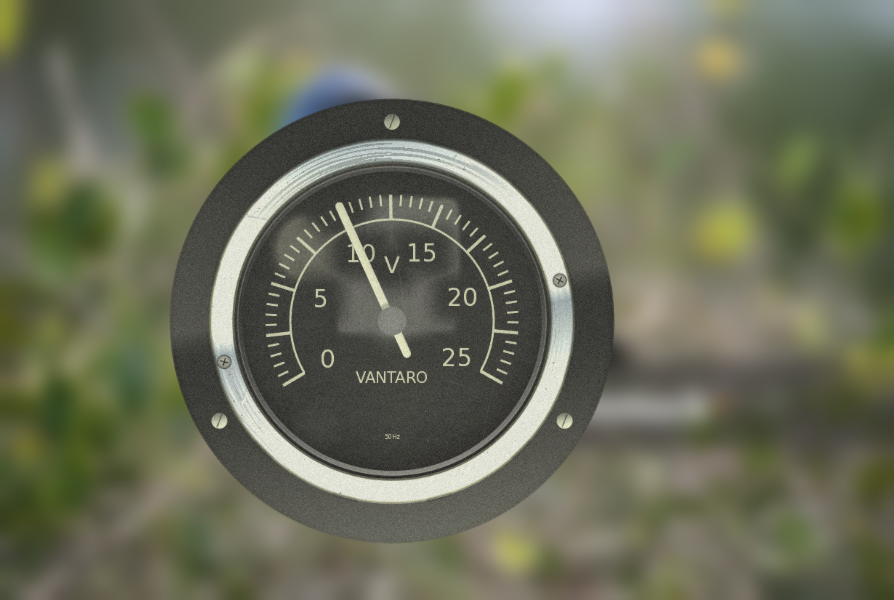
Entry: 10 V
